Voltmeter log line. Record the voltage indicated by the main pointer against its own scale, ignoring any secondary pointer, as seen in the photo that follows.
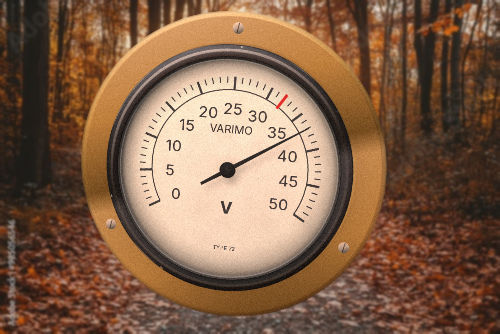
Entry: 37 V
